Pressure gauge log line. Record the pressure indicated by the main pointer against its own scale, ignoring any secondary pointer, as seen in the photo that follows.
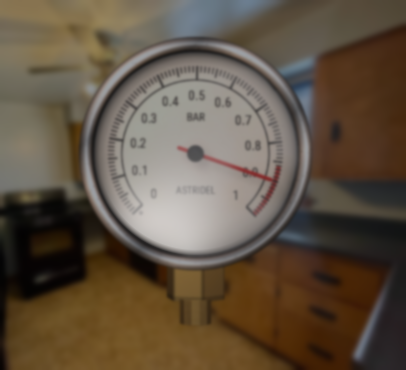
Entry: 0.9 bar
